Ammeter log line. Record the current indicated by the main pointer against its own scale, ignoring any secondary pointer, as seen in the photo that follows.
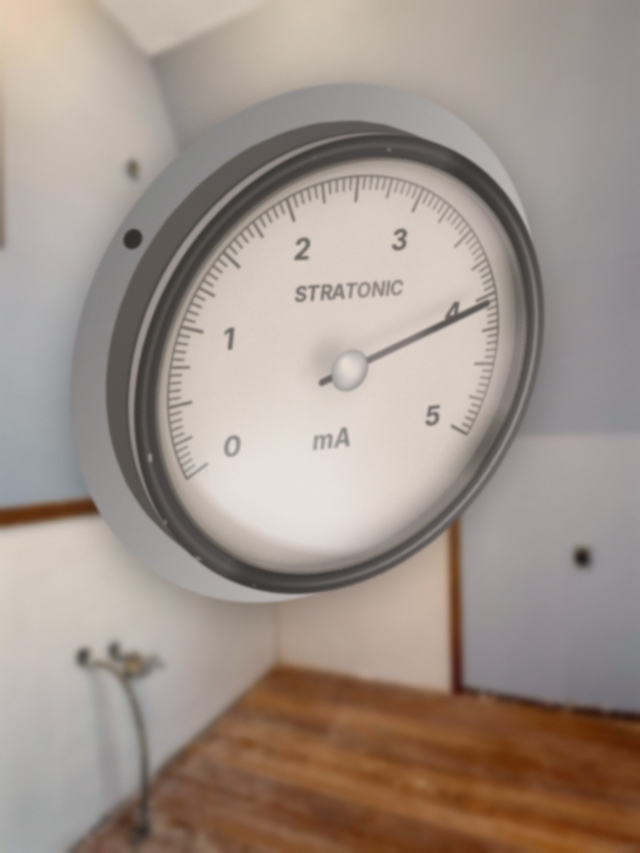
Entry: 4 mA
